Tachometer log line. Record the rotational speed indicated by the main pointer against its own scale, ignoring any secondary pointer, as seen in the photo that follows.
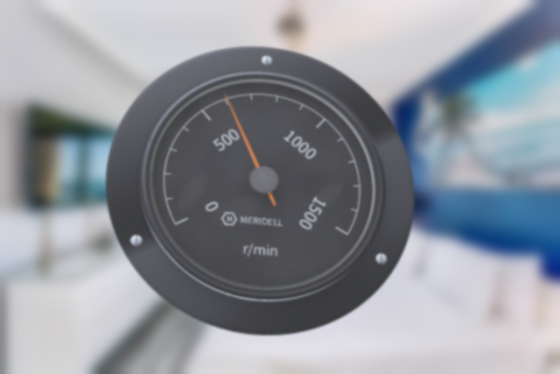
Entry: 600 rpm
